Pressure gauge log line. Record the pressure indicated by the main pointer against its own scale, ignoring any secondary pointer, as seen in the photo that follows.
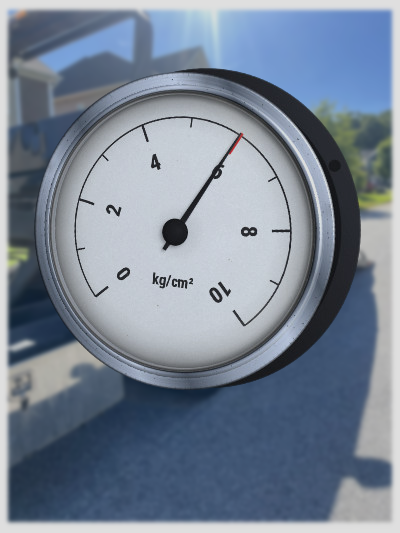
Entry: 6 kg/cm²
